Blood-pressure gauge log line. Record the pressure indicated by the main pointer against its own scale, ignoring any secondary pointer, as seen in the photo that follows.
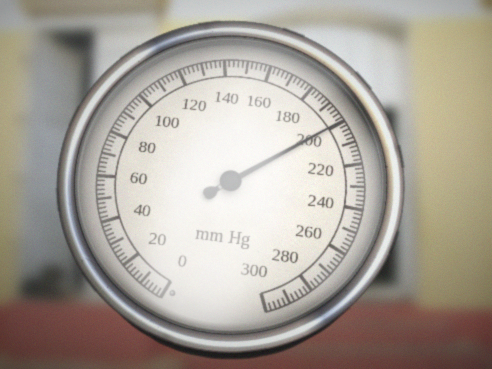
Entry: 200 mmHg
